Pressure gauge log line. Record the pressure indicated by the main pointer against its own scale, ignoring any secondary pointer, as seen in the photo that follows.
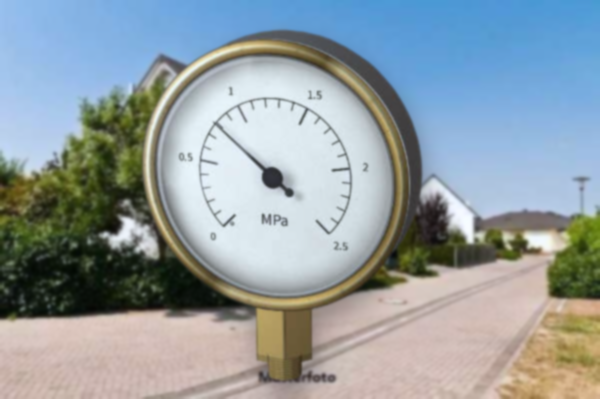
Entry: 0.8 MPa
